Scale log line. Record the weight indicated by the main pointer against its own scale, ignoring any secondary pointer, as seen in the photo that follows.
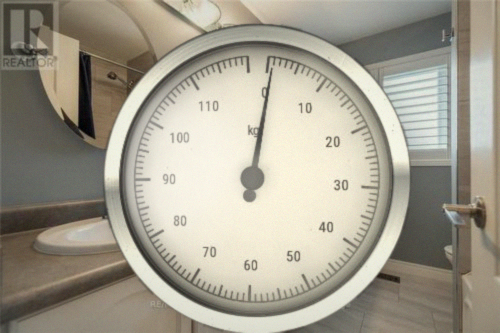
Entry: 1 kg
